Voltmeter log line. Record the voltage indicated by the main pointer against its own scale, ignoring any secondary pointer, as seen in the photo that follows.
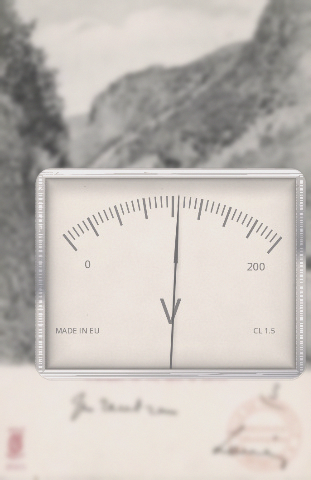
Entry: 105 V
